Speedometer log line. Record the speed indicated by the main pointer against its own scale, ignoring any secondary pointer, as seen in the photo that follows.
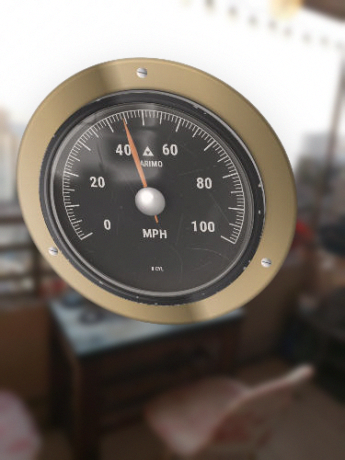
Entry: 45 mph
